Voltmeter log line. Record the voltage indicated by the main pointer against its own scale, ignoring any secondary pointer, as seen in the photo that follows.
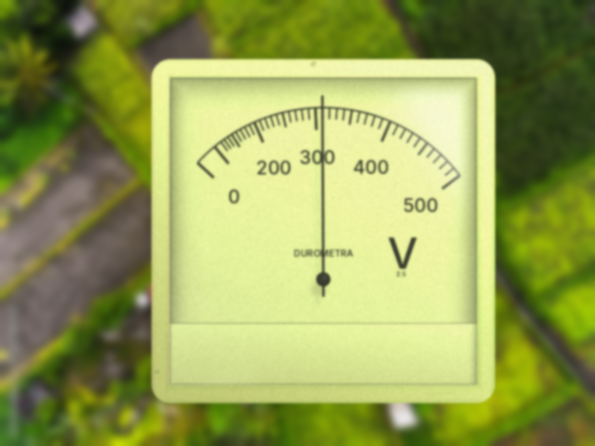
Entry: 310 V
